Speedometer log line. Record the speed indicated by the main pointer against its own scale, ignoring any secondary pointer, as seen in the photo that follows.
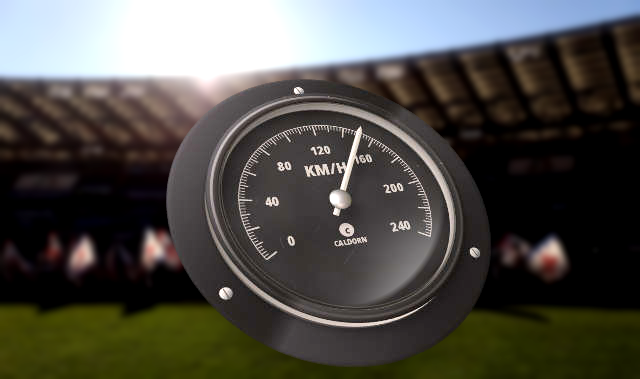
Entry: 150 km/h
